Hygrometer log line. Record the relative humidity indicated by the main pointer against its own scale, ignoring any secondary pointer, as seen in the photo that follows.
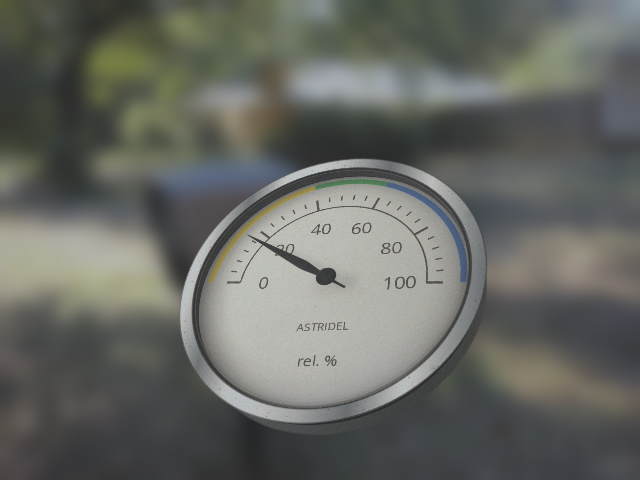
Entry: 16 %
